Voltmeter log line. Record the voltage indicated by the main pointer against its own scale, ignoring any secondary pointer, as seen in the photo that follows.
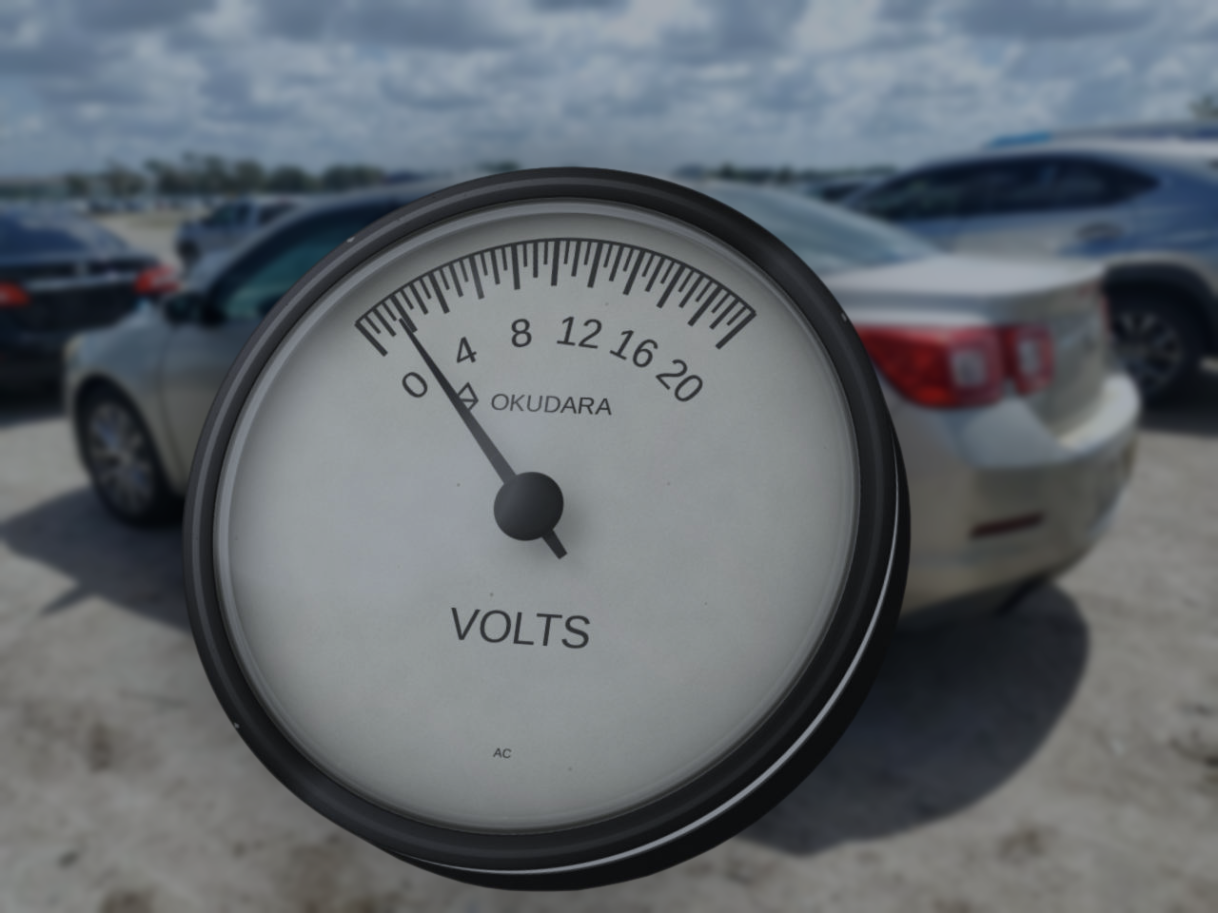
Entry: 1.75 V
